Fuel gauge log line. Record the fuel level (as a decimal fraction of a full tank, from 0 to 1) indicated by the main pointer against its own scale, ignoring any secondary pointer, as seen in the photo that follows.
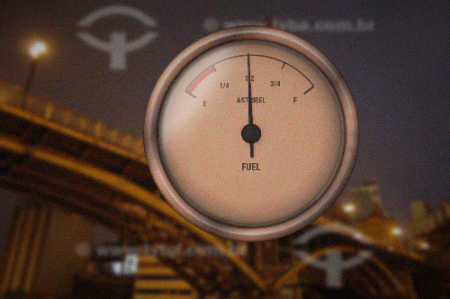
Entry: 0.5
